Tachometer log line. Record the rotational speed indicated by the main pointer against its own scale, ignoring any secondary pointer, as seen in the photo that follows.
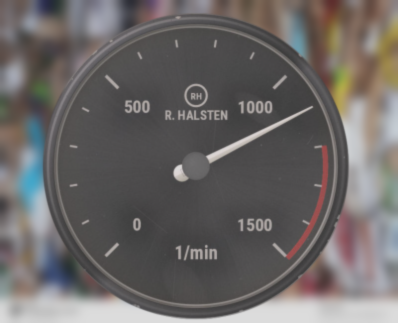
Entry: 1100 rpm
